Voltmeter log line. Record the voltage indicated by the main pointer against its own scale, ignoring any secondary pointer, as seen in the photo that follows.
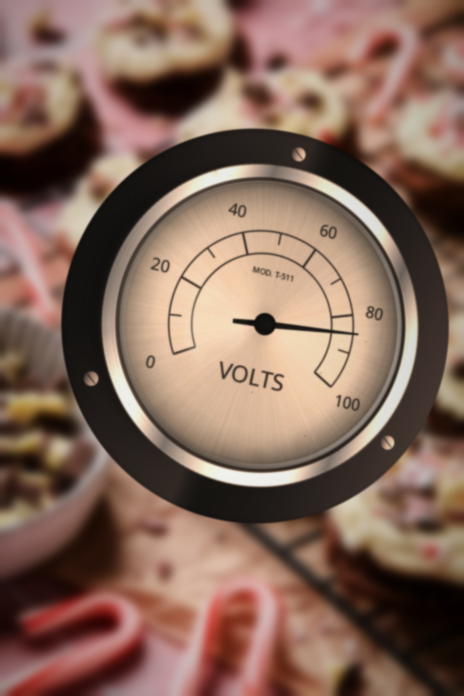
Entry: 85 V
